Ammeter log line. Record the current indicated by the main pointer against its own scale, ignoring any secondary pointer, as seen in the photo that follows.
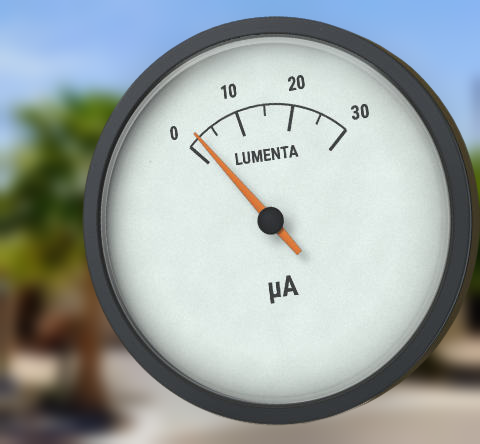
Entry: 2.5 µA
